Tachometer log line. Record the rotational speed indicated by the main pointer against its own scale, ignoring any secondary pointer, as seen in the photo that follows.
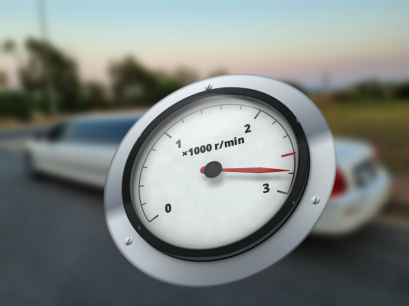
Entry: 2800 rpm
